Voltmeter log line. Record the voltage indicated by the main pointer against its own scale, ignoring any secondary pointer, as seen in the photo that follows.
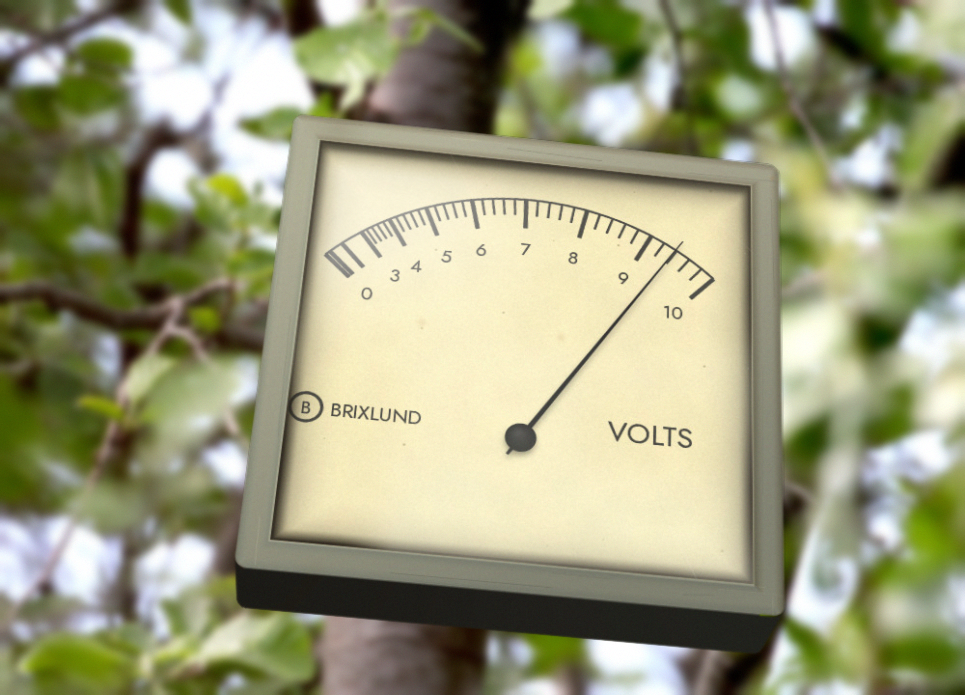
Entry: 9.4 V
